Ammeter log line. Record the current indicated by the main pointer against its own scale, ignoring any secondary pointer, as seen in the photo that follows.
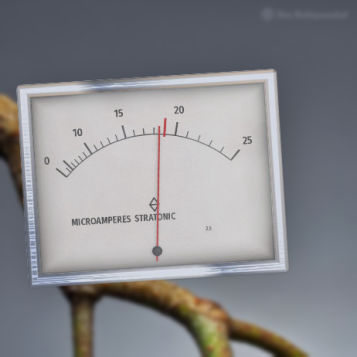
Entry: 18.5 µA
